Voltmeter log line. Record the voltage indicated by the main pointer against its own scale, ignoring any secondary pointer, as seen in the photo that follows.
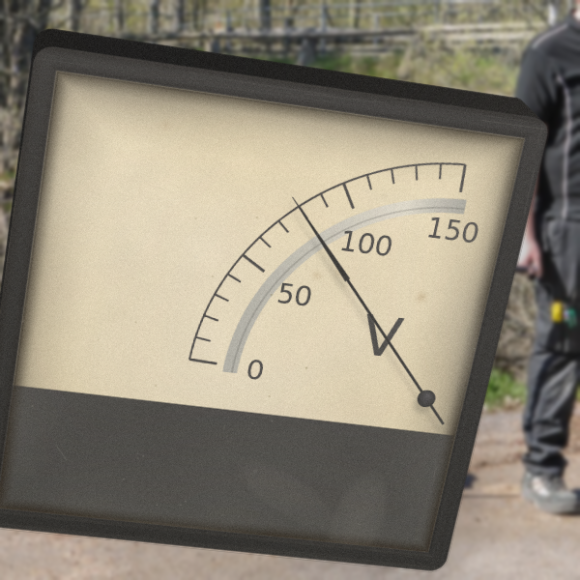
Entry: 80 V
